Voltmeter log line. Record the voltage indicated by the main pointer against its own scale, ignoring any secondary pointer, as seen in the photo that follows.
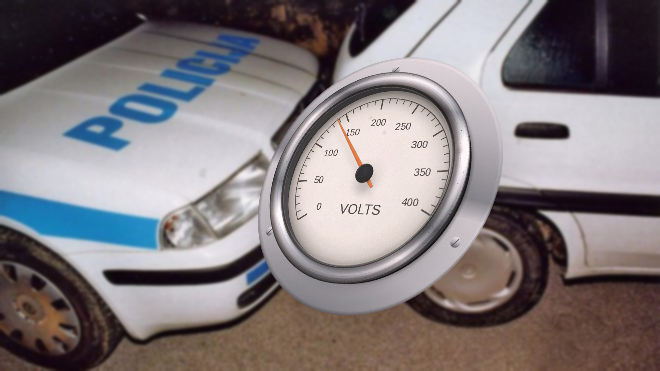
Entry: 140 V
